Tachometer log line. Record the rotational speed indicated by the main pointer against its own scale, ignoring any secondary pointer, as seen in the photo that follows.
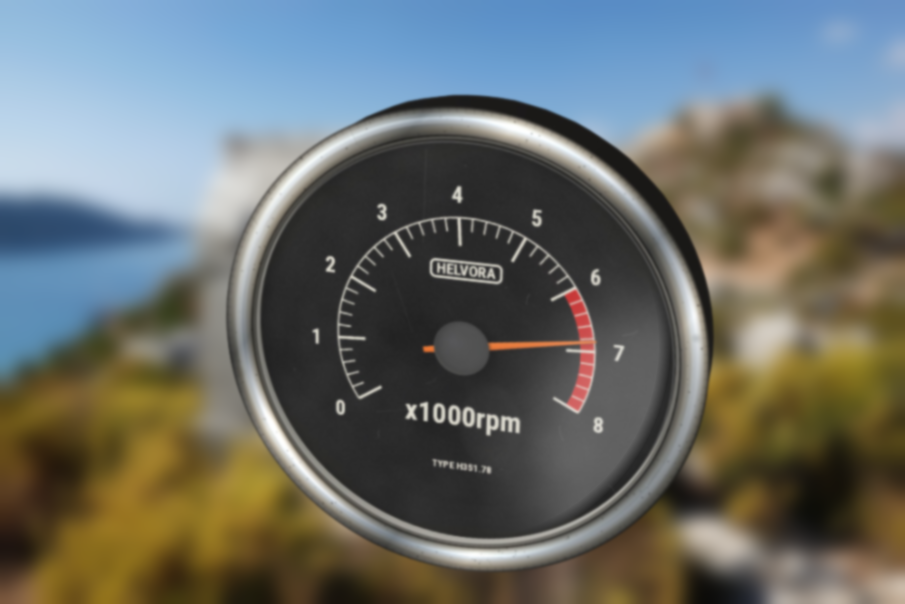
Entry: 6800 rpm
